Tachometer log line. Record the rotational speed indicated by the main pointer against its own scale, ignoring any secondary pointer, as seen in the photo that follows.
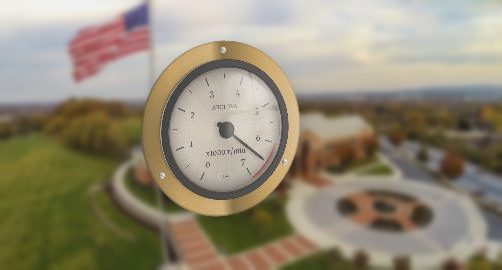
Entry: 6500 rpm
